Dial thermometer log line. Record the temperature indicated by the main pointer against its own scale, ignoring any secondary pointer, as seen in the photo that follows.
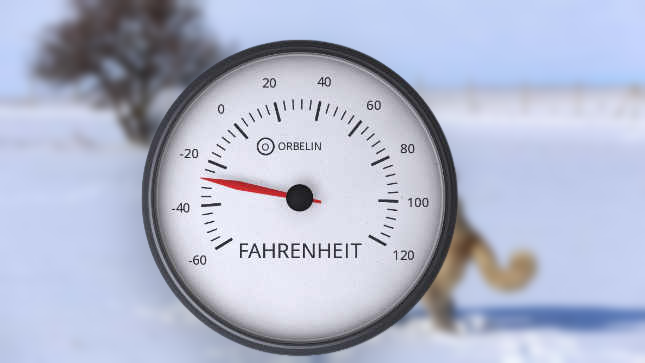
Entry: -28 °F
